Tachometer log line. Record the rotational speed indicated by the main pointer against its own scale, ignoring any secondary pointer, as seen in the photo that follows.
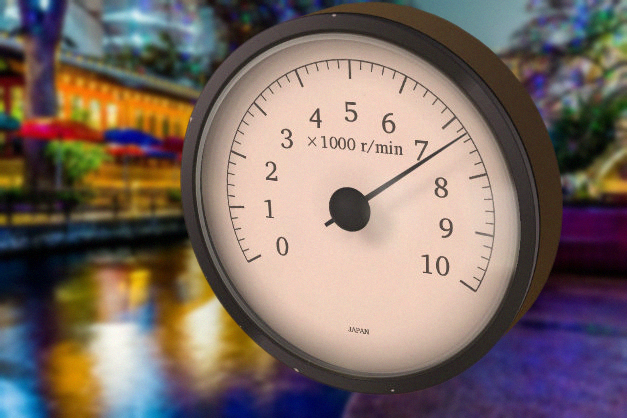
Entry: 7300 rpm
